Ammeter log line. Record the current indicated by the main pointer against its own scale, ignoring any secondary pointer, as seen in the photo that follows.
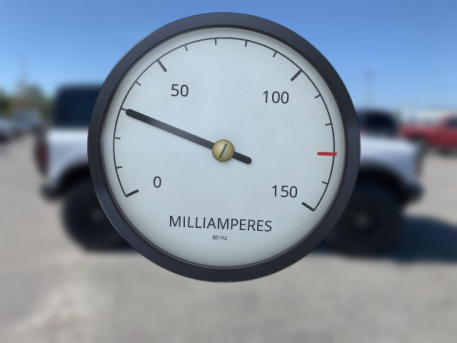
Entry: 30 mA
